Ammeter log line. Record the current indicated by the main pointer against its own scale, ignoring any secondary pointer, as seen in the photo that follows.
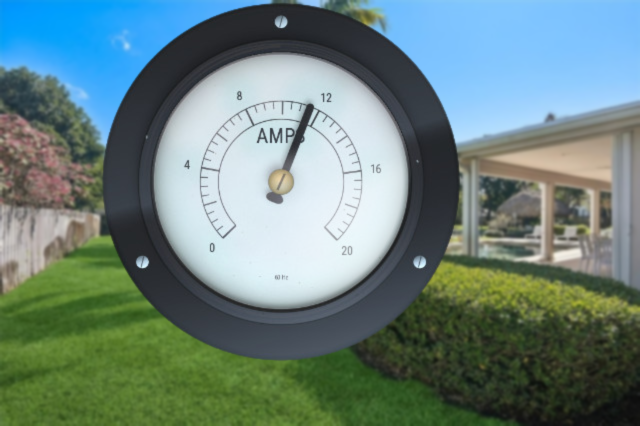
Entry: 11.5 A
